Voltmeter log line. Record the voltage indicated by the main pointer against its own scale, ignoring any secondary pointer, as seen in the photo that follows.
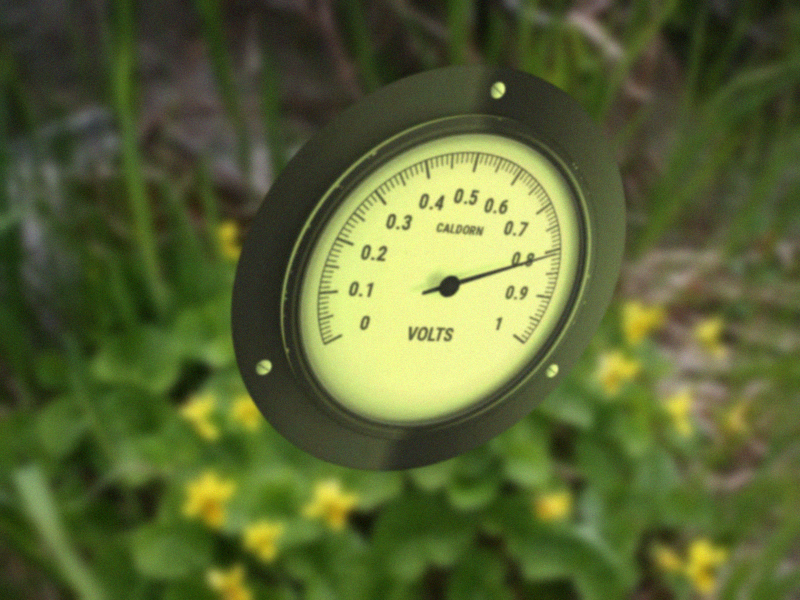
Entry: 0.8 V
